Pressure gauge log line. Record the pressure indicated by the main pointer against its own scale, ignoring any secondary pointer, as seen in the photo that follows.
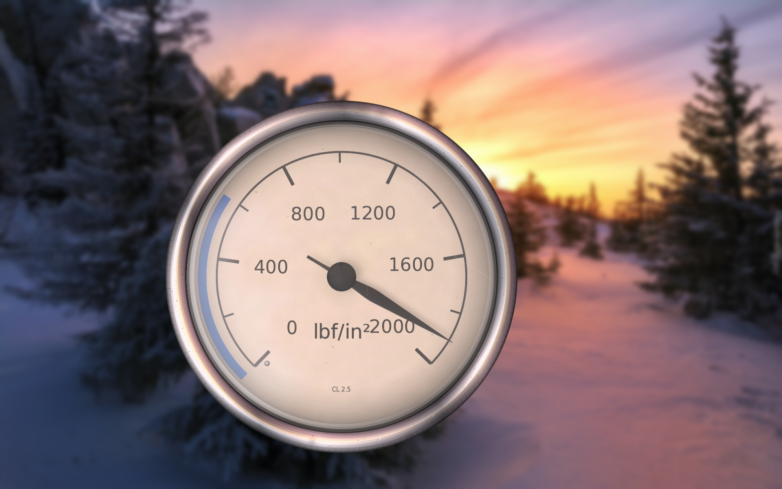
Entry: 1900 psi
